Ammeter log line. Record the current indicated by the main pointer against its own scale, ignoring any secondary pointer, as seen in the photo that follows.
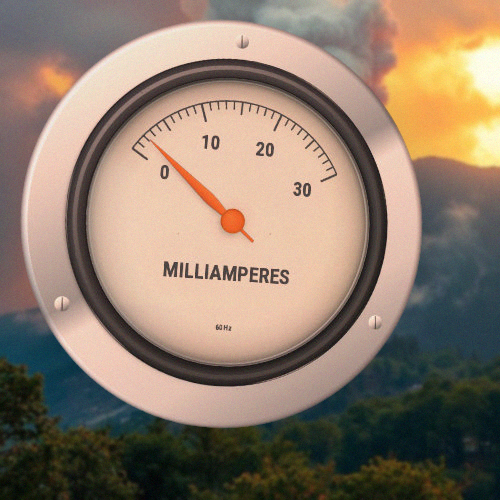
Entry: 2 mA
